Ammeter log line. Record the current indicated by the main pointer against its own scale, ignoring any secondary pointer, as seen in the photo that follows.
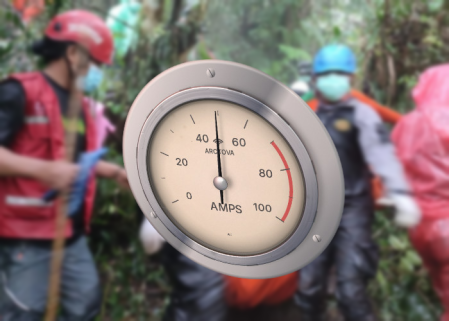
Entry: 50 A
